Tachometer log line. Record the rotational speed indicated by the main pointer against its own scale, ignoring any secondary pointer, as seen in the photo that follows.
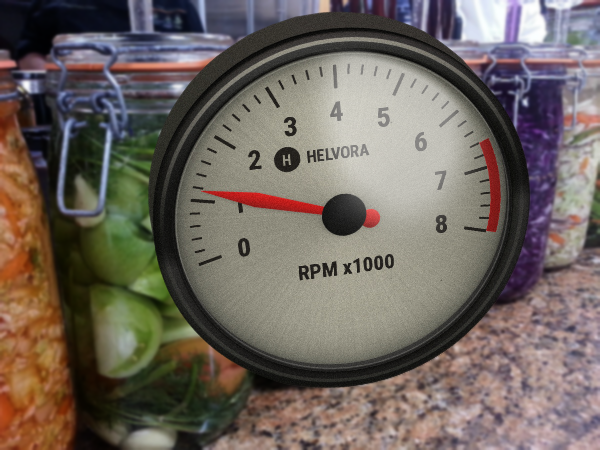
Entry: 1200 rpm
